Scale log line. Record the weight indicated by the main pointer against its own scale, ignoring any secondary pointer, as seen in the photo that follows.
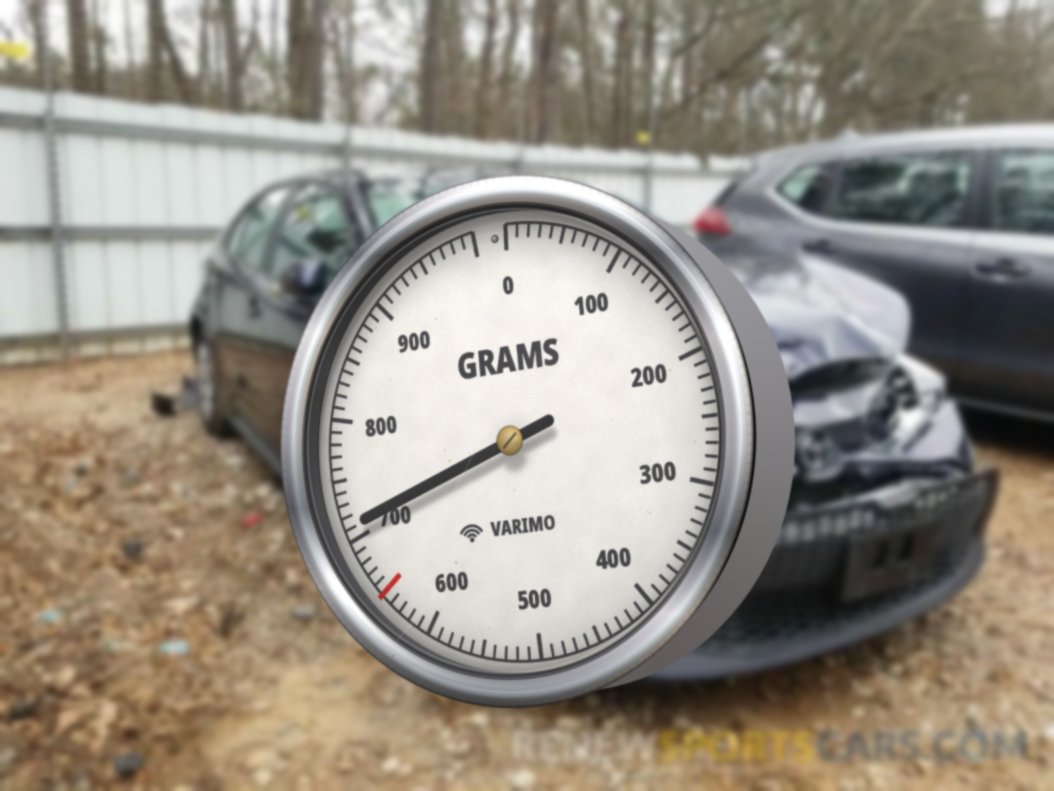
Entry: 710 g
